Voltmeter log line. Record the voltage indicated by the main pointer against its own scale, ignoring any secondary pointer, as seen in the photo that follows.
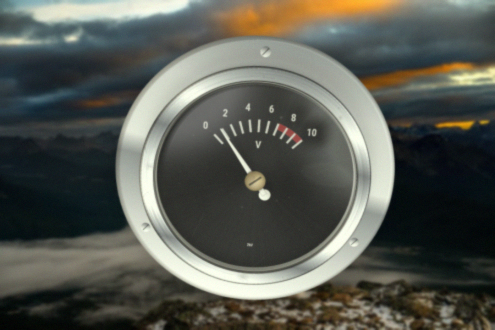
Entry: 1 V
